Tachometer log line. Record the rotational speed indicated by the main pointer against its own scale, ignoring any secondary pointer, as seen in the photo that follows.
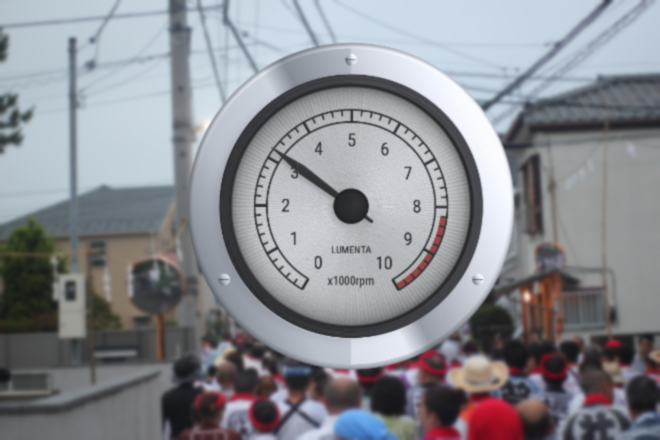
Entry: 3200 rpm
